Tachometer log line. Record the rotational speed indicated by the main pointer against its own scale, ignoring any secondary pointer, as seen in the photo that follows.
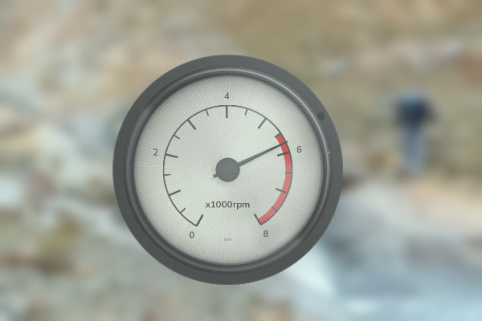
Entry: 5750 rpm
